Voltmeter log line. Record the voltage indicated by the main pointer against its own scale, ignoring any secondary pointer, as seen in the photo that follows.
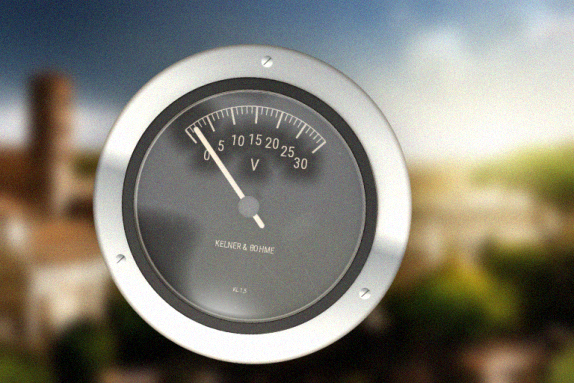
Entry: 2 V
